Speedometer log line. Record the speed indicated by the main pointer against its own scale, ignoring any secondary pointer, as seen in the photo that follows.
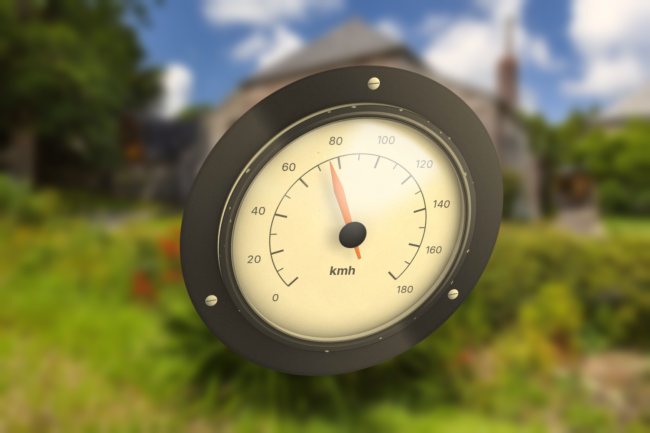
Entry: 75 km/h
